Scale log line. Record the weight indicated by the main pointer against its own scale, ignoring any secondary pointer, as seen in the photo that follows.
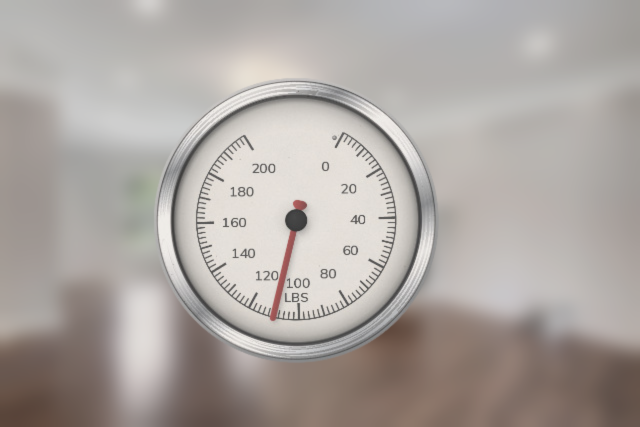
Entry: 110 lb
